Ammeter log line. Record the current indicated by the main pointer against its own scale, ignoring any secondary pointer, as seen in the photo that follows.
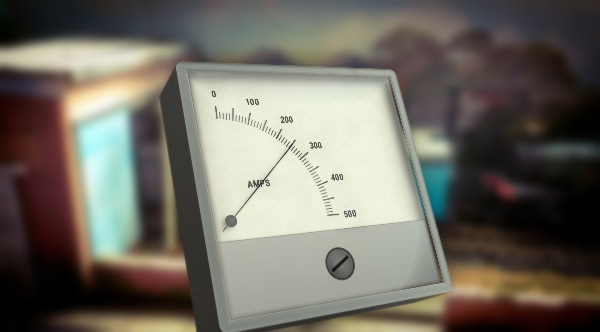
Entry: 250 A
